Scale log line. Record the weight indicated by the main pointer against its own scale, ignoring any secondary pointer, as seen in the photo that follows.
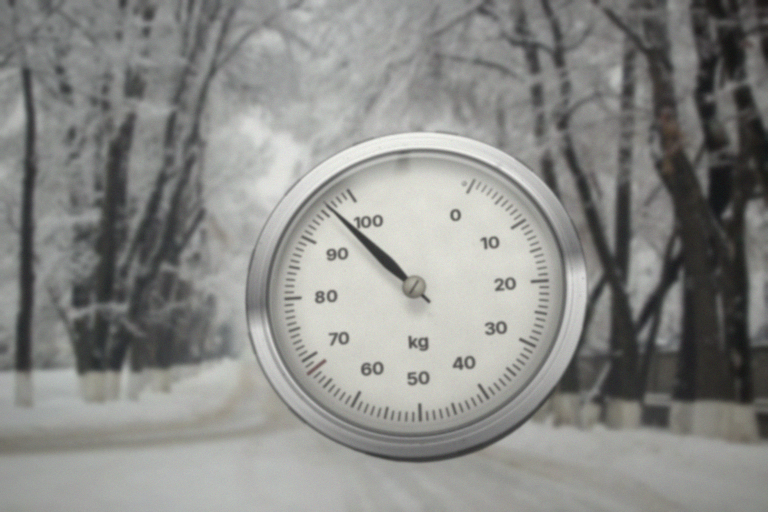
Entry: 96 kg
